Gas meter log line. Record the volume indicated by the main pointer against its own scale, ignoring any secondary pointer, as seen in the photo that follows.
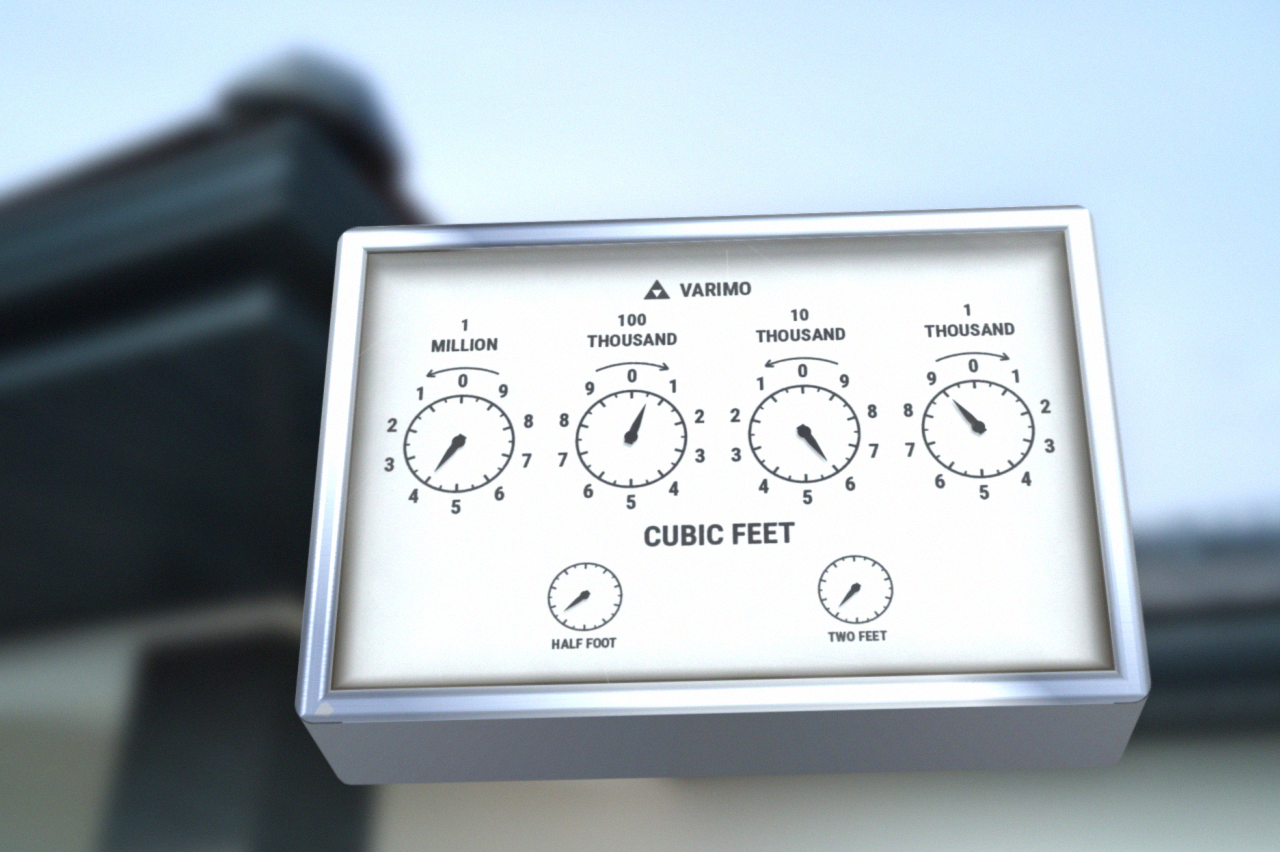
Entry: 405900 ft³
